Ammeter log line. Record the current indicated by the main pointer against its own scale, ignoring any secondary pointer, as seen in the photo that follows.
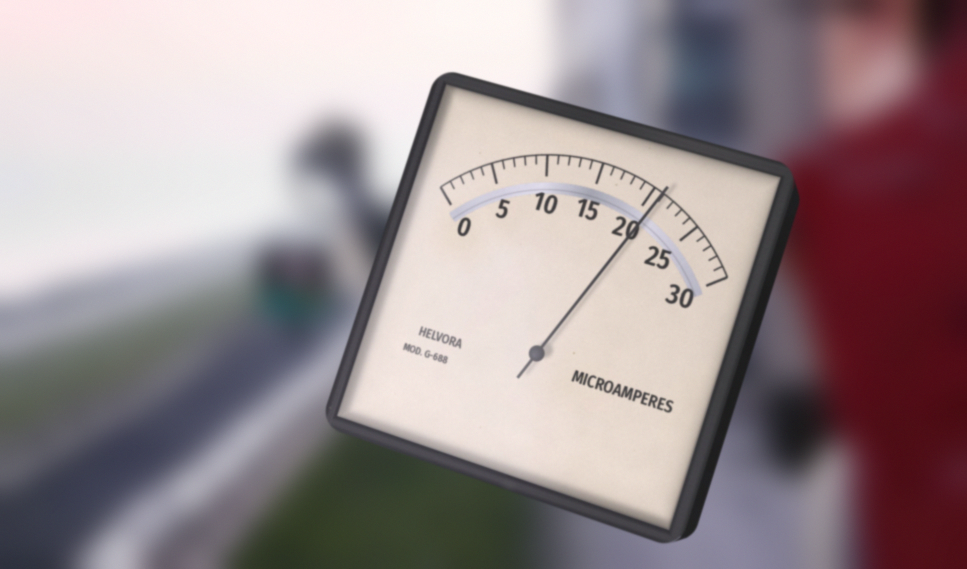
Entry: 21 µA
